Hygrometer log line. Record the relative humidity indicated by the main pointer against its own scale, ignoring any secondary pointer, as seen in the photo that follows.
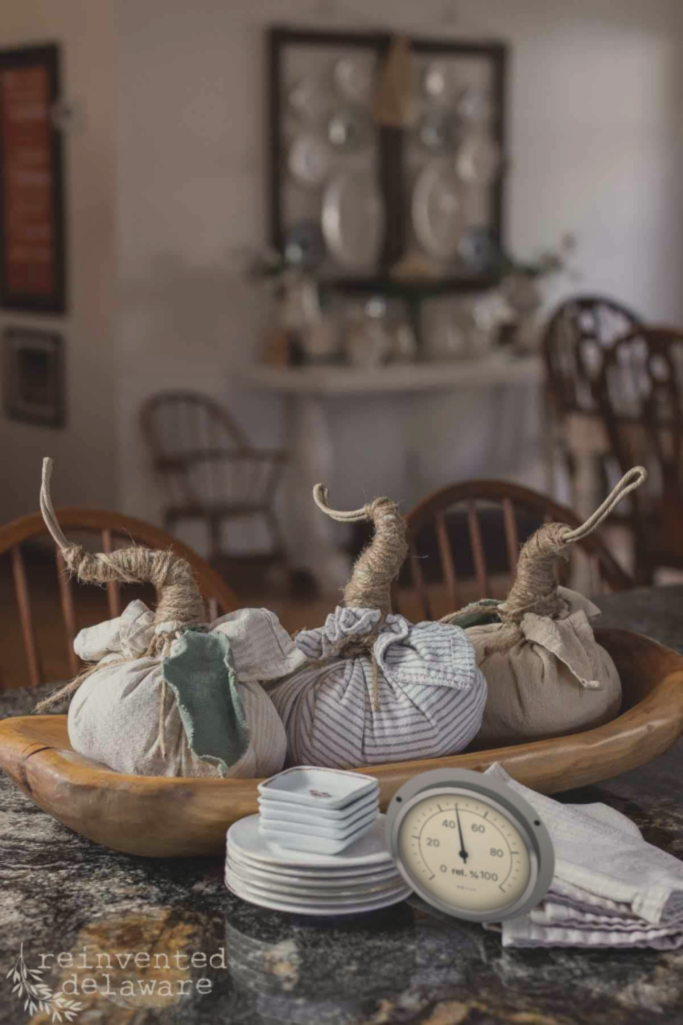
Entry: 48 %
